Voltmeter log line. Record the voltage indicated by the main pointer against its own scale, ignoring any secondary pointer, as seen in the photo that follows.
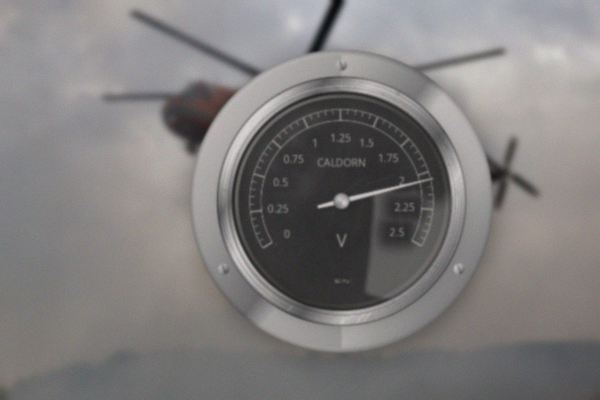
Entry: 2.05 V
